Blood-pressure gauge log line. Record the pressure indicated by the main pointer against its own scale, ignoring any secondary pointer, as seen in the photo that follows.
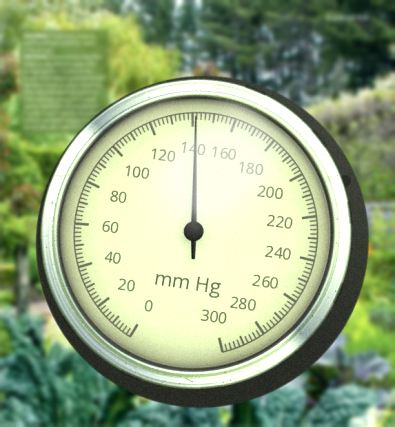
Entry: 142 mmHg
